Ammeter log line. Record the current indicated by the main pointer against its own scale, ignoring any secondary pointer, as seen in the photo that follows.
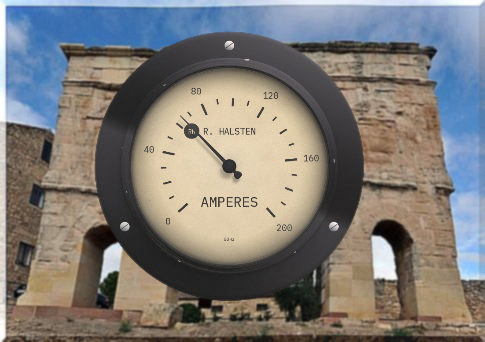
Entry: 65 A
